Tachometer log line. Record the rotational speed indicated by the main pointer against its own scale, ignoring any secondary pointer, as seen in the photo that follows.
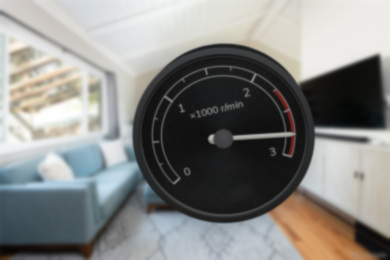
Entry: 2750 rpm
